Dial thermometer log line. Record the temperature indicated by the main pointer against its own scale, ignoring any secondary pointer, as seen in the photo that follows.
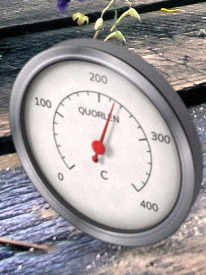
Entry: 230 °C
